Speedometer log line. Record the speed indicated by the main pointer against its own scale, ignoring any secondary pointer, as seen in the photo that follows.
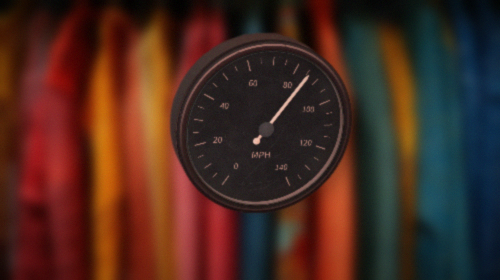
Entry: 85 mph
